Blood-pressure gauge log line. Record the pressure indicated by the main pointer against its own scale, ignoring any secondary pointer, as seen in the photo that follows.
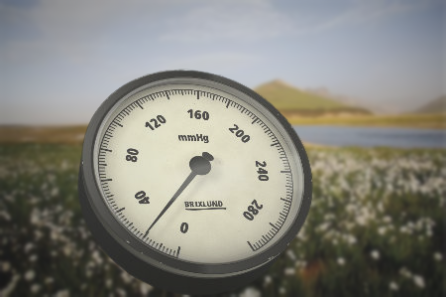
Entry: 20 mmHg
